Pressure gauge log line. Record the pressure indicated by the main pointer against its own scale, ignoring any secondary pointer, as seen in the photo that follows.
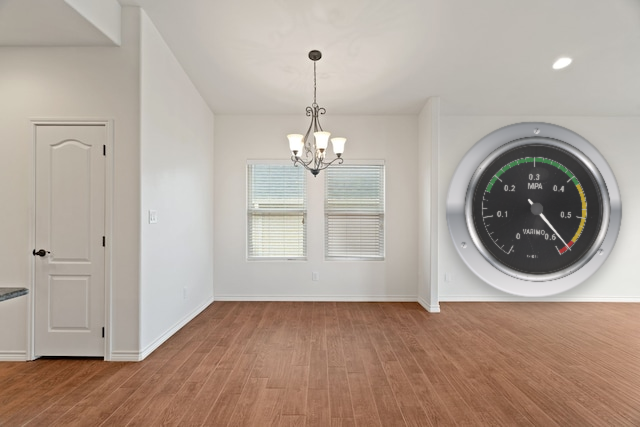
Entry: 0.58 MPa
